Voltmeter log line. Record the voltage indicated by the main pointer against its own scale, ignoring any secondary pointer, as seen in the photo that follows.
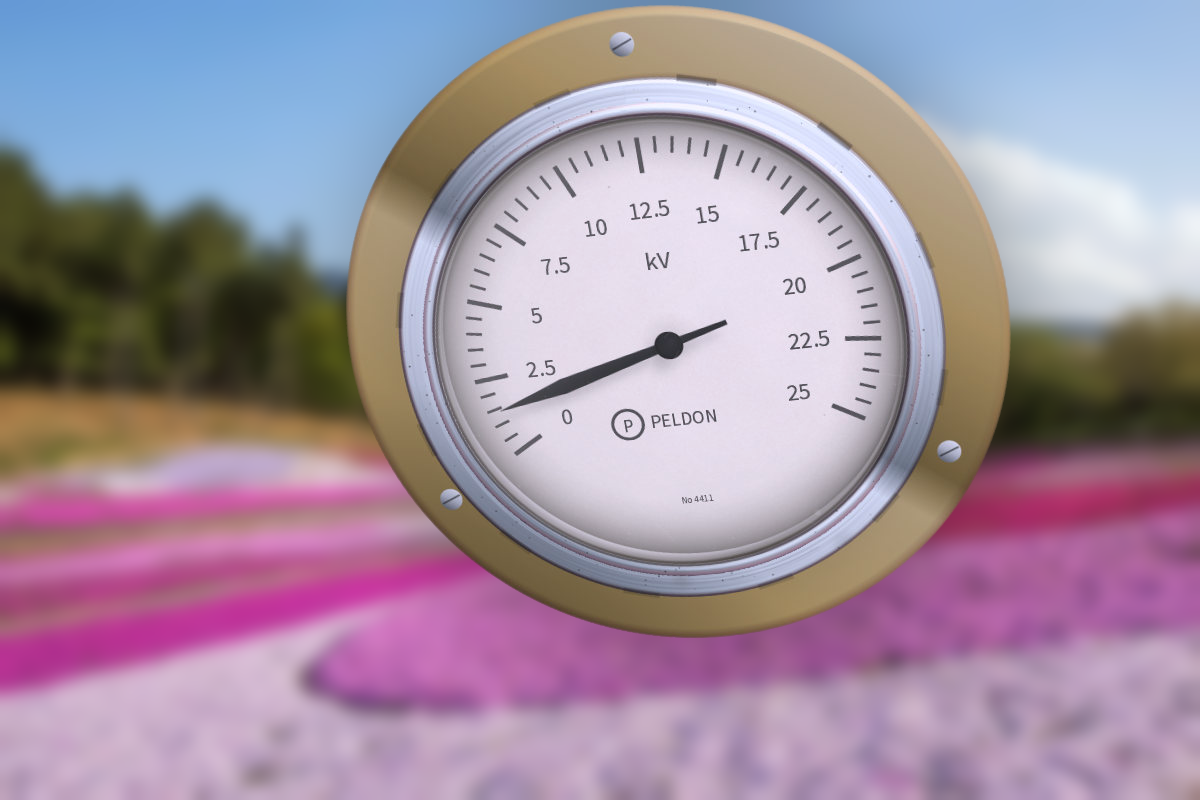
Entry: 1.5 kV
